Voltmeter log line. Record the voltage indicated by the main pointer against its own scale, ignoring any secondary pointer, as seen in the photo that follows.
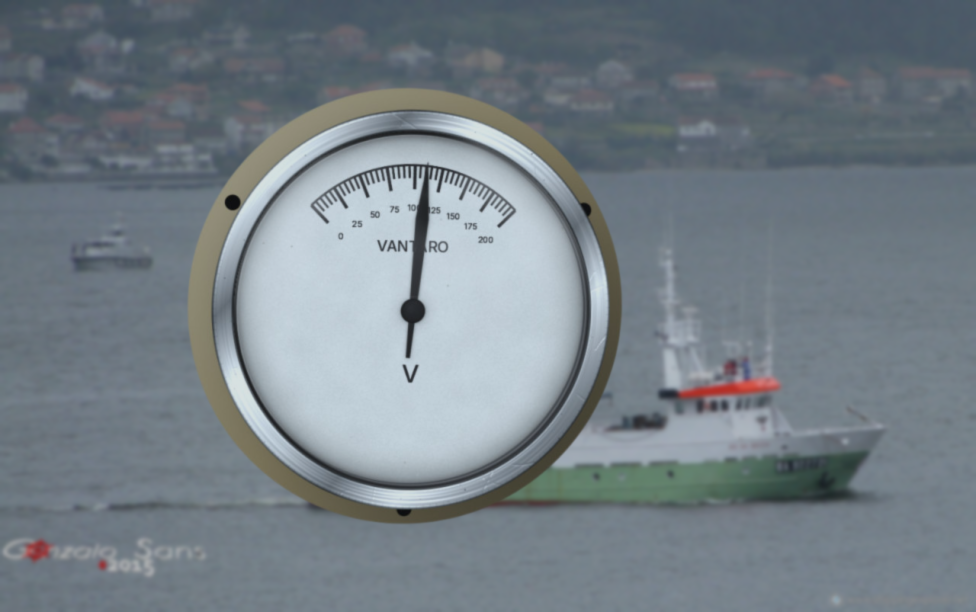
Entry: 110 V
